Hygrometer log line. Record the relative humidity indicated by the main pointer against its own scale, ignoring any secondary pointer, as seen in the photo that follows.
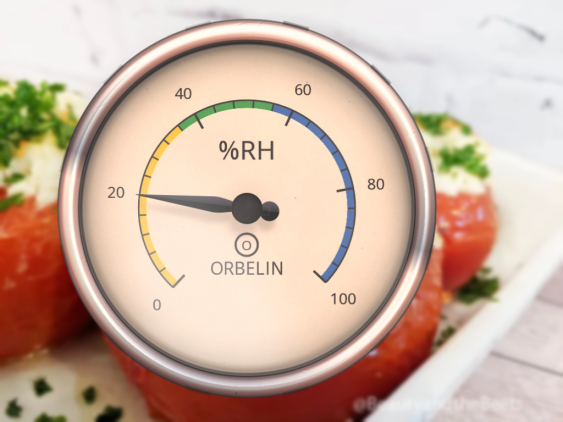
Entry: 20 %
